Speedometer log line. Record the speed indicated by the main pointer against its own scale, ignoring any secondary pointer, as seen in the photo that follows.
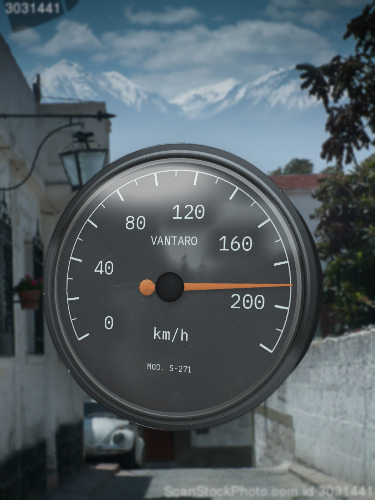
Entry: 190 km/h
